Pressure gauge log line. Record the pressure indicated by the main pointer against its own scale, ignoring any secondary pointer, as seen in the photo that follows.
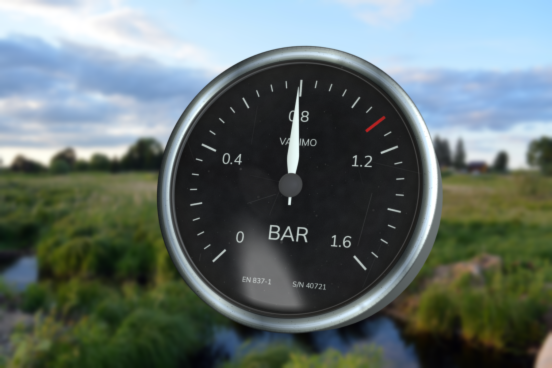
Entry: 0.8 bar
